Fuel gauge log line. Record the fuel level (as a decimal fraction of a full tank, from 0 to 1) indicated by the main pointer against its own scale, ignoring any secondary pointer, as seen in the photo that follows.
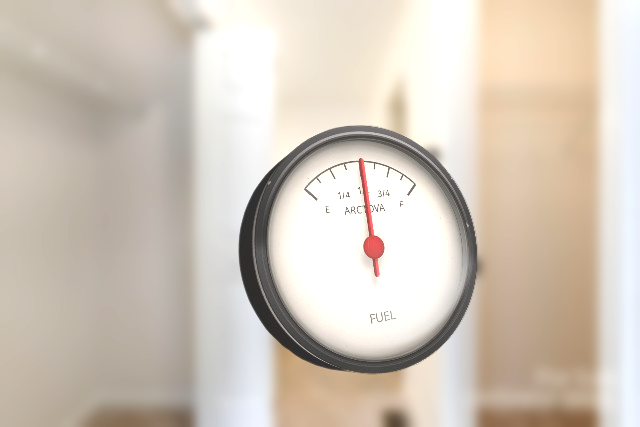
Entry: 0.5
